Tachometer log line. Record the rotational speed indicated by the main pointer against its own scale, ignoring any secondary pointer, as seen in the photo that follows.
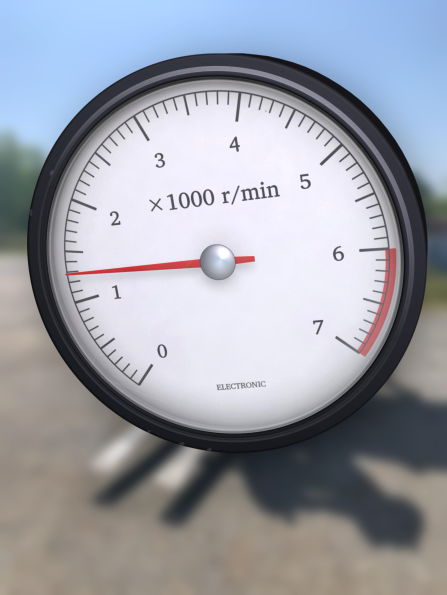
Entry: 1300 rpm
